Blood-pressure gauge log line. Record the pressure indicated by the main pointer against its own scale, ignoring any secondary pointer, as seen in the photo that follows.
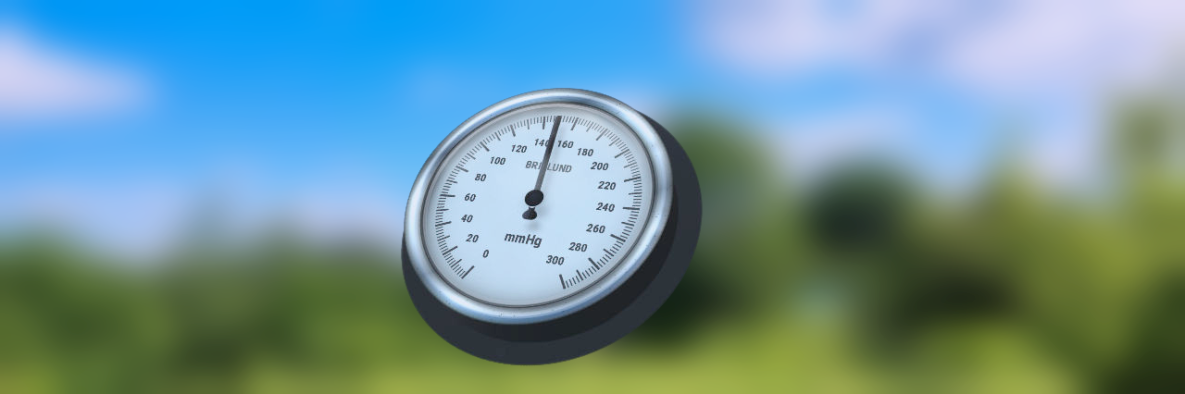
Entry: 150 mmHg
